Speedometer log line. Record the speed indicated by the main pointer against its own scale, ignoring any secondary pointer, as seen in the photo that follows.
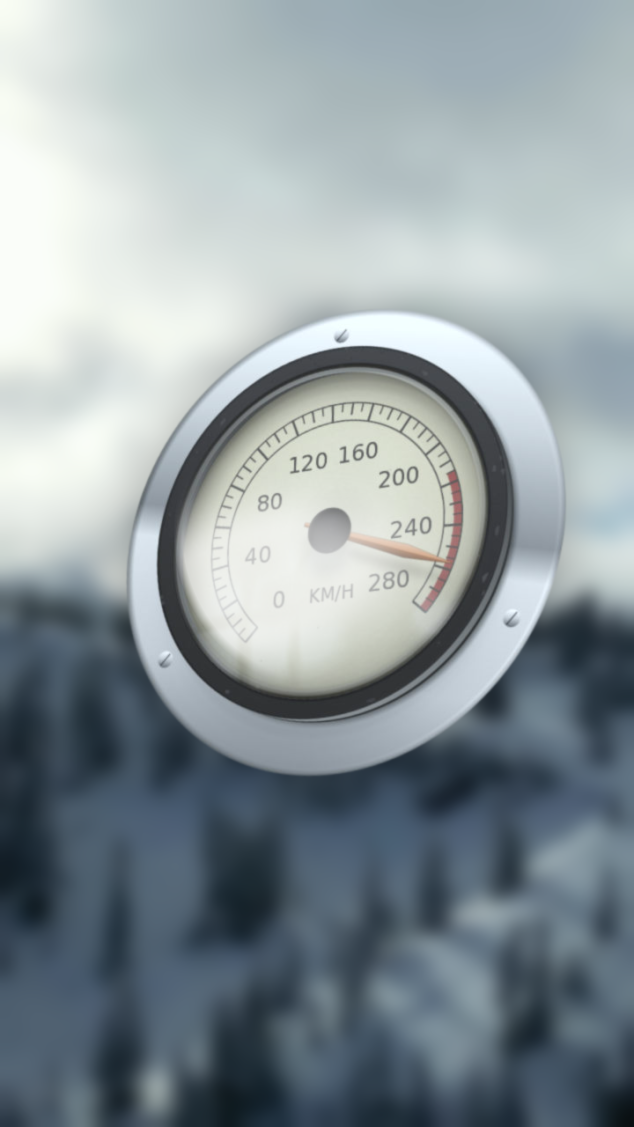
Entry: 257.5 km/h
